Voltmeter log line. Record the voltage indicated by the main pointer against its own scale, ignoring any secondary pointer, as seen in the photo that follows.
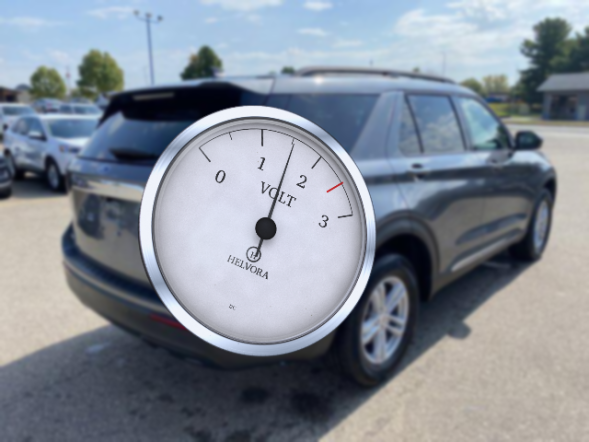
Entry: 1.5 V
